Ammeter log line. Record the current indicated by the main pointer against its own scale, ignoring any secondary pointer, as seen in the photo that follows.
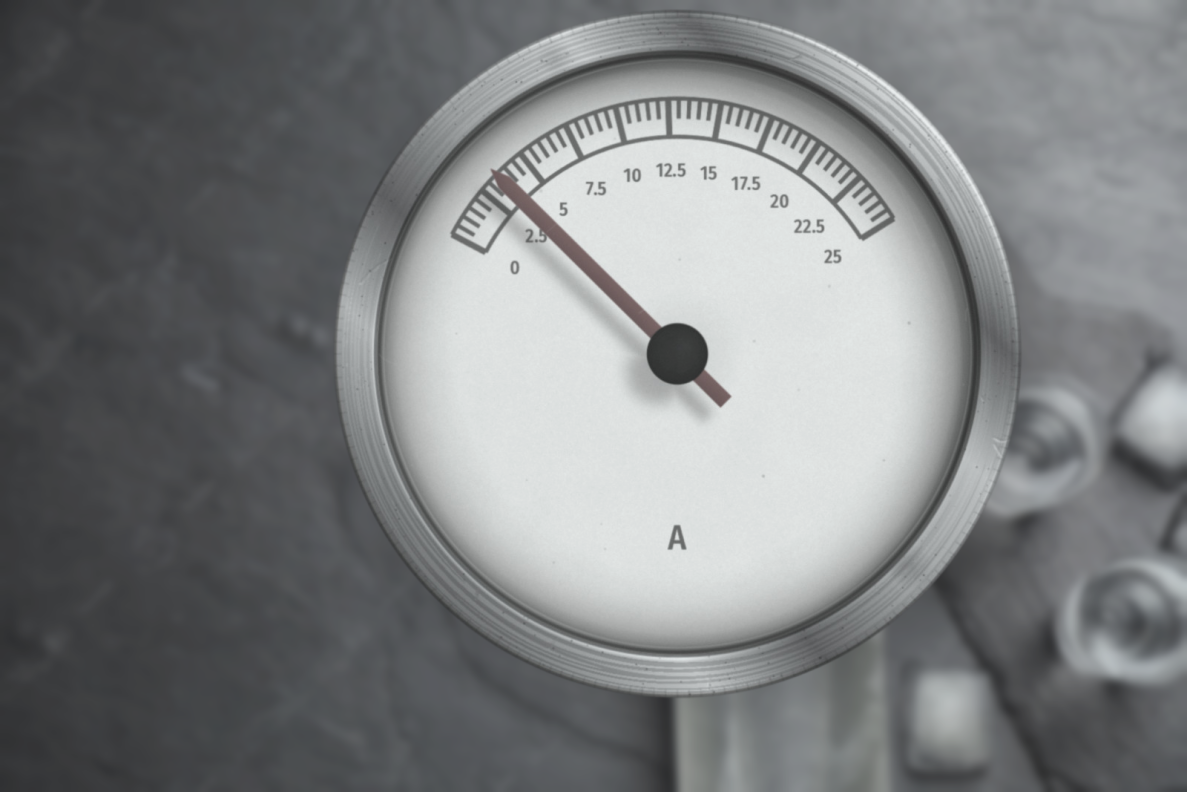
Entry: 3.5 A
